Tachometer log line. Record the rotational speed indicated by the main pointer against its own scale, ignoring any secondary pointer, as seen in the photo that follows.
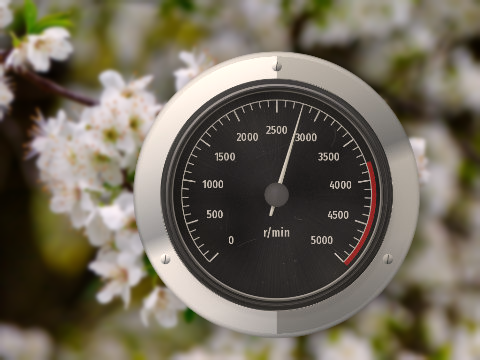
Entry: 2800 rpm
